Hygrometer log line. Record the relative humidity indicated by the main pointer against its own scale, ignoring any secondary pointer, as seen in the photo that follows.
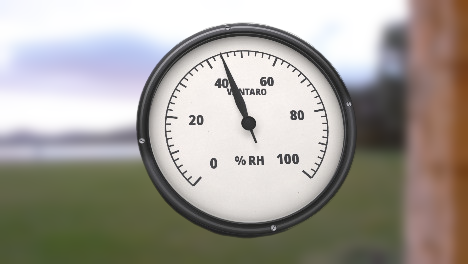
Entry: 44 %
